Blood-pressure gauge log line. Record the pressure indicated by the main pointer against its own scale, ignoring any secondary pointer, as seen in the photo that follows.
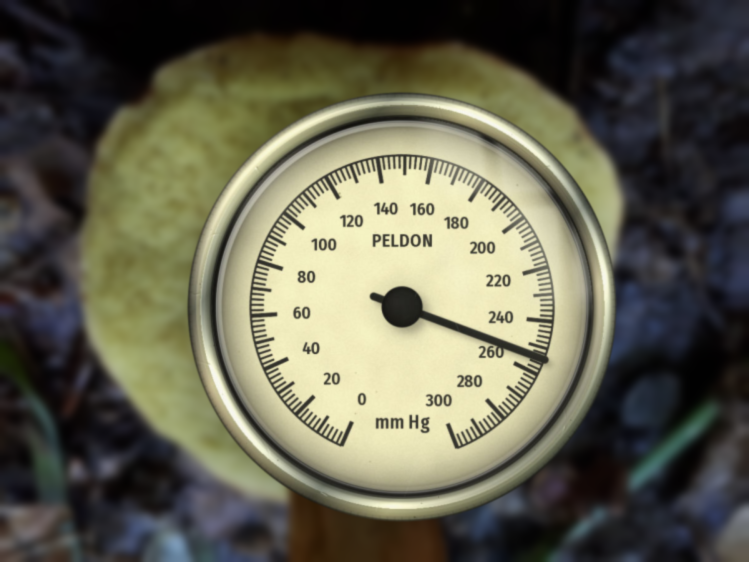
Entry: 254 mmHg
